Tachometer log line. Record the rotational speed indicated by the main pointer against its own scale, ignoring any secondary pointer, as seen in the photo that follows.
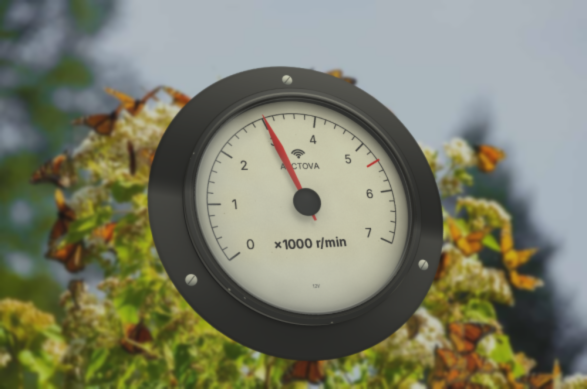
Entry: 3000 rpm
